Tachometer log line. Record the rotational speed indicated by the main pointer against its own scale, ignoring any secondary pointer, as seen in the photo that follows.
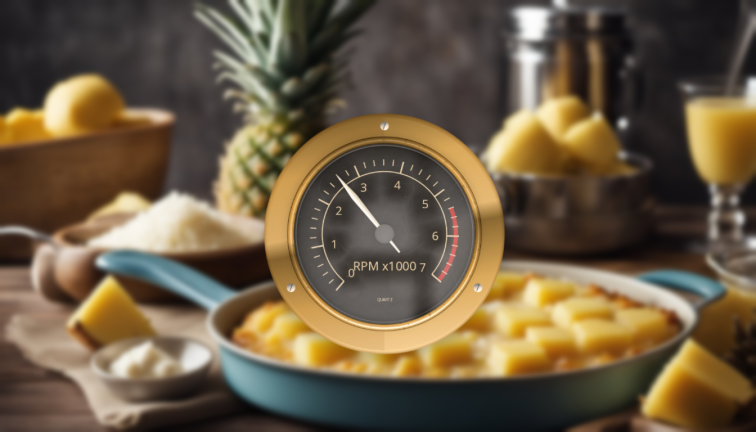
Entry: 2600 rpm
